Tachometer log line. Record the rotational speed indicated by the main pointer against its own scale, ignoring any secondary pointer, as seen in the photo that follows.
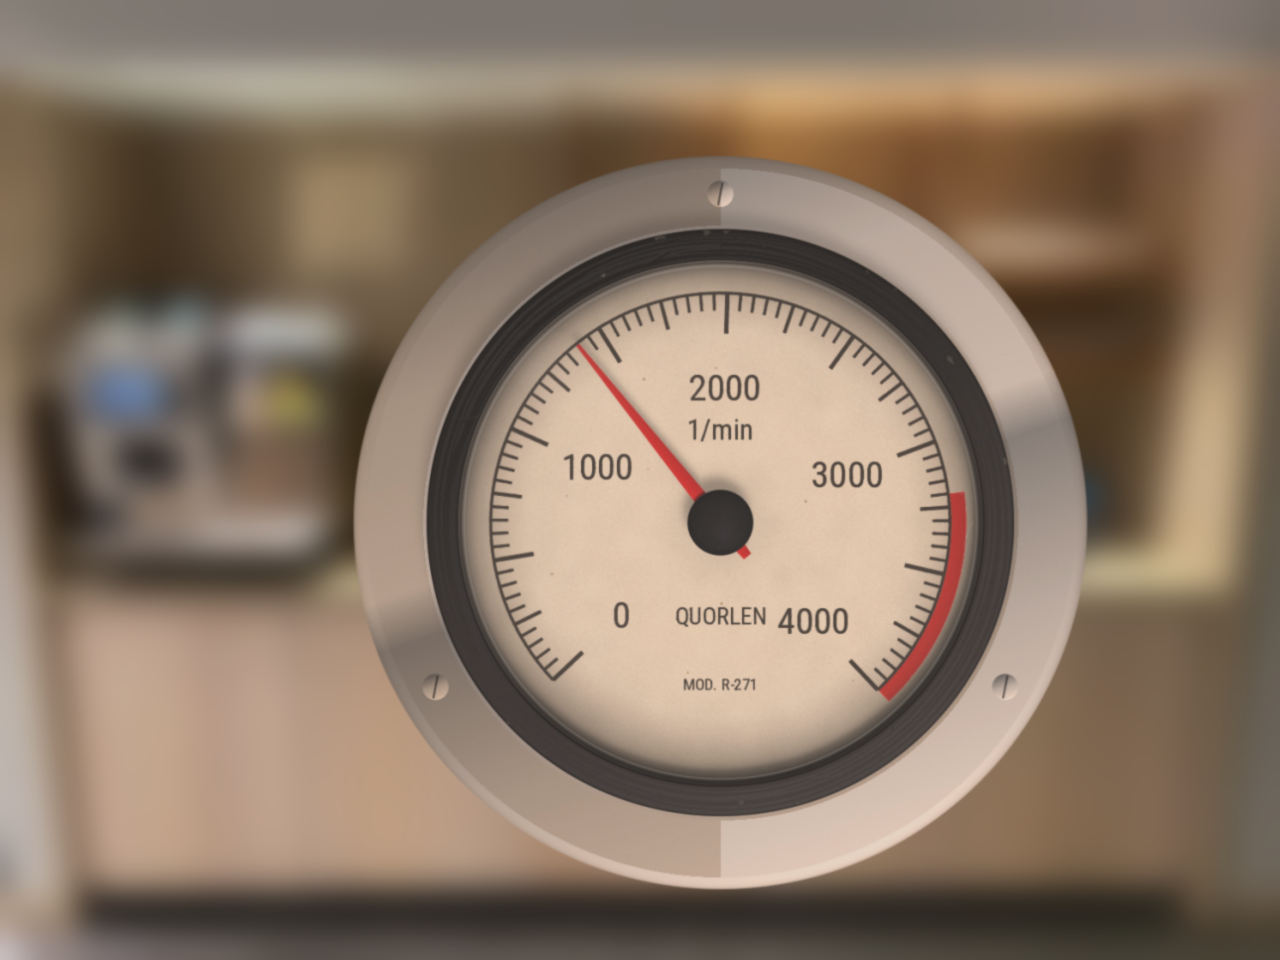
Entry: 1400 rpm
